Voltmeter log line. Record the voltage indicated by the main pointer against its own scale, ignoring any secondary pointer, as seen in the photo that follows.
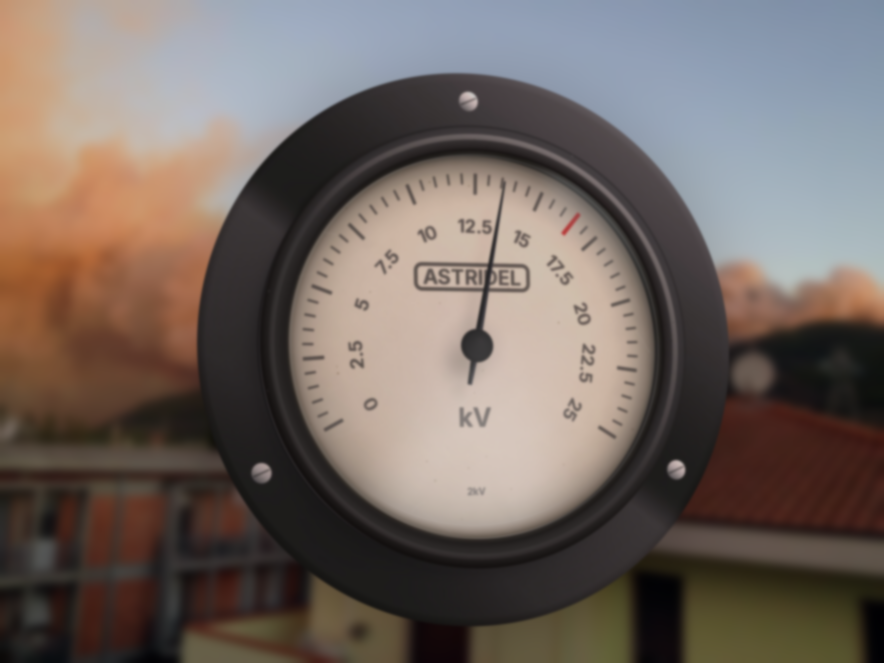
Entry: 13.5 kV
